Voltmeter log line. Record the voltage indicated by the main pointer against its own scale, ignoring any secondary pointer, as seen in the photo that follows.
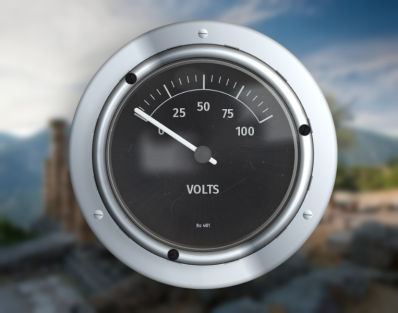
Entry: 2.5 V
